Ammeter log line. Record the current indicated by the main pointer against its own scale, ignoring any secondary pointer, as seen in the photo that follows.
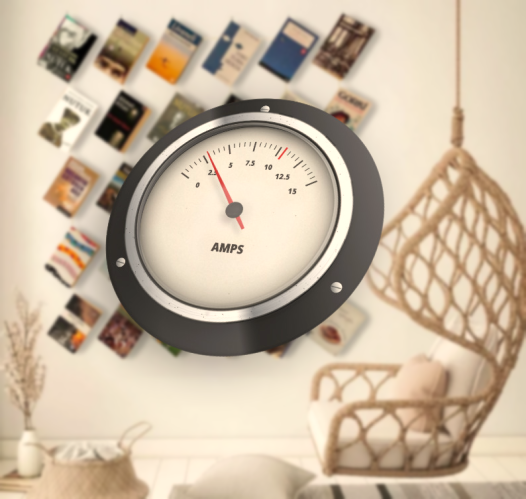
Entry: 3 A
